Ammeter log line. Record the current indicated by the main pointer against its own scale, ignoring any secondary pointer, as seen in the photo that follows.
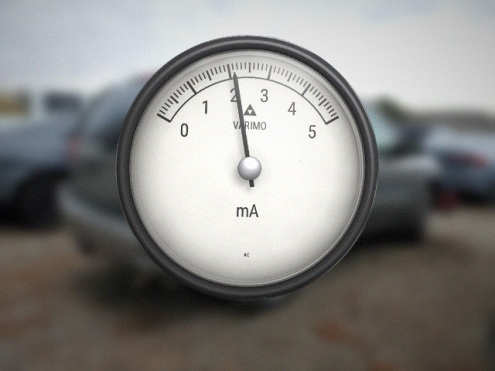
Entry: 2.1 mA
